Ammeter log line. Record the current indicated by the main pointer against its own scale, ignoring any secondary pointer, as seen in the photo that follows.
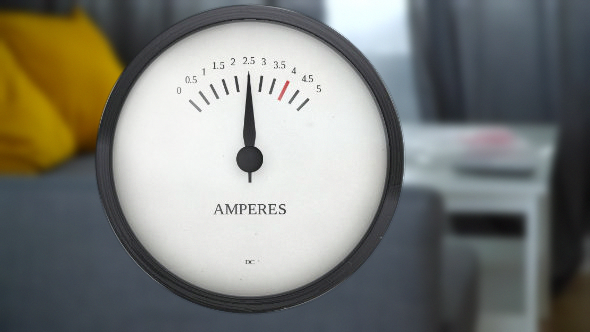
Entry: 2.5 A
